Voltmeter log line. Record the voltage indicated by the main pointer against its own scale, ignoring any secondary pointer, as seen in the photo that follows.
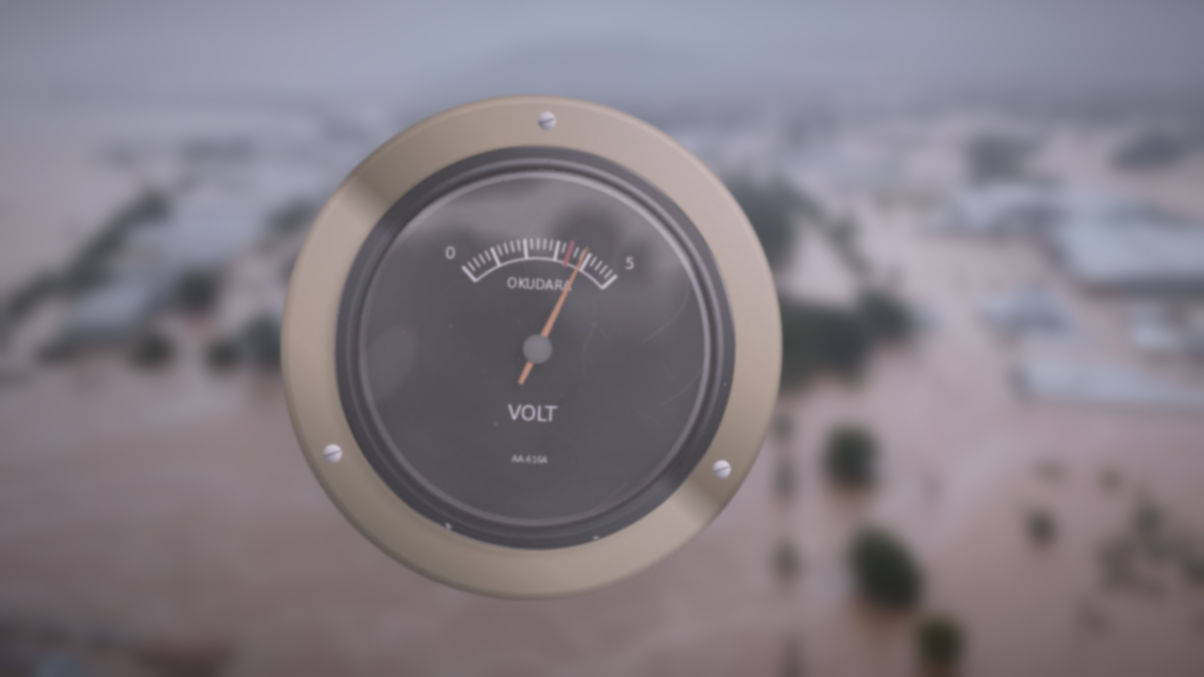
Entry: 3.8 V
